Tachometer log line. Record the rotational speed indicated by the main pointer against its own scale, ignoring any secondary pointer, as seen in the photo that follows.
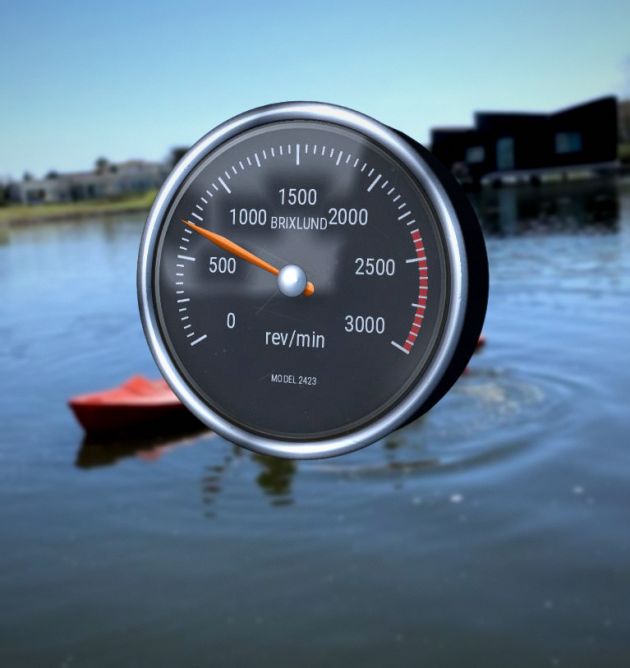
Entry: 700 rpm
